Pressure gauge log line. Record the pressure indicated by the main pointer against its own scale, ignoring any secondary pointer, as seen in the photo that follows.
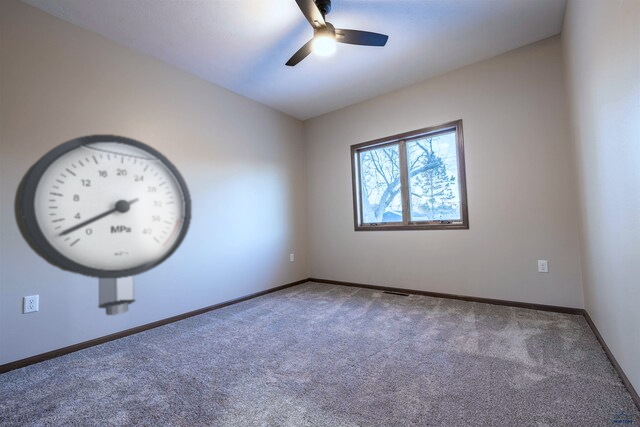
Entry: 2 MPa
